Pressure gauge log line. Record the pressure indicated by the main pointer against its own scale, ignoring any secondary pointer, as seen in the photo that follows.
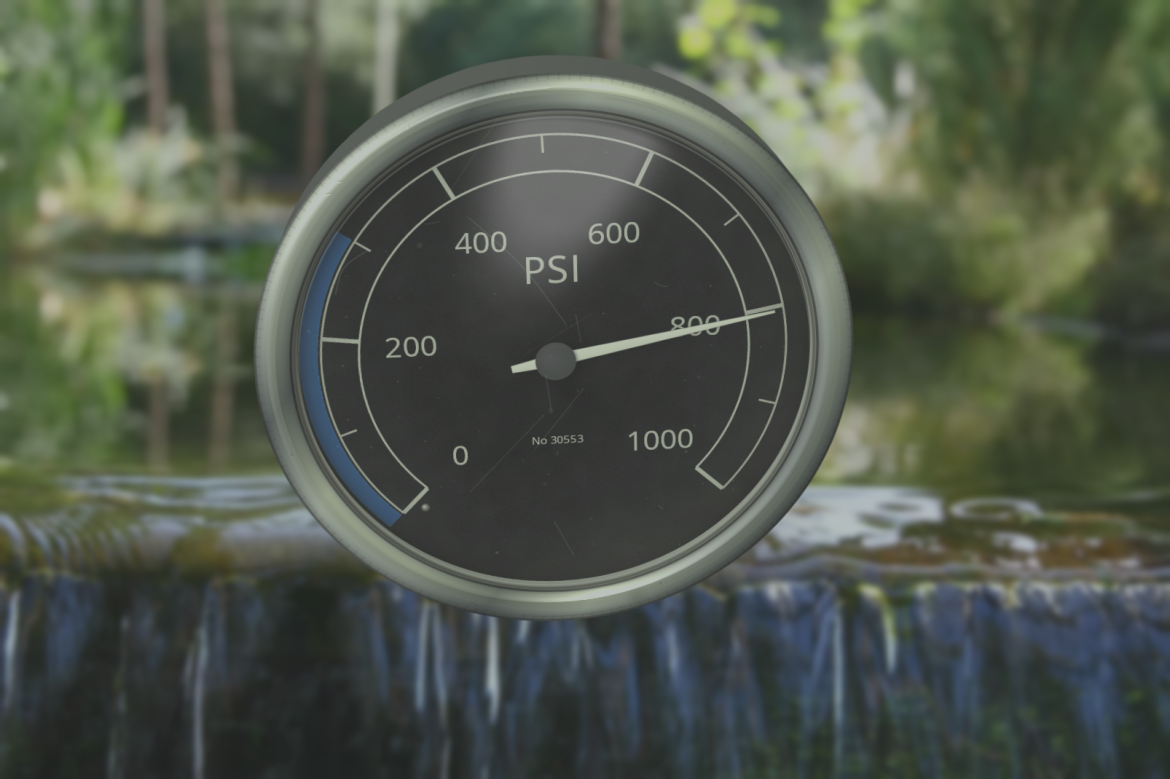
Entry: 800 psi
